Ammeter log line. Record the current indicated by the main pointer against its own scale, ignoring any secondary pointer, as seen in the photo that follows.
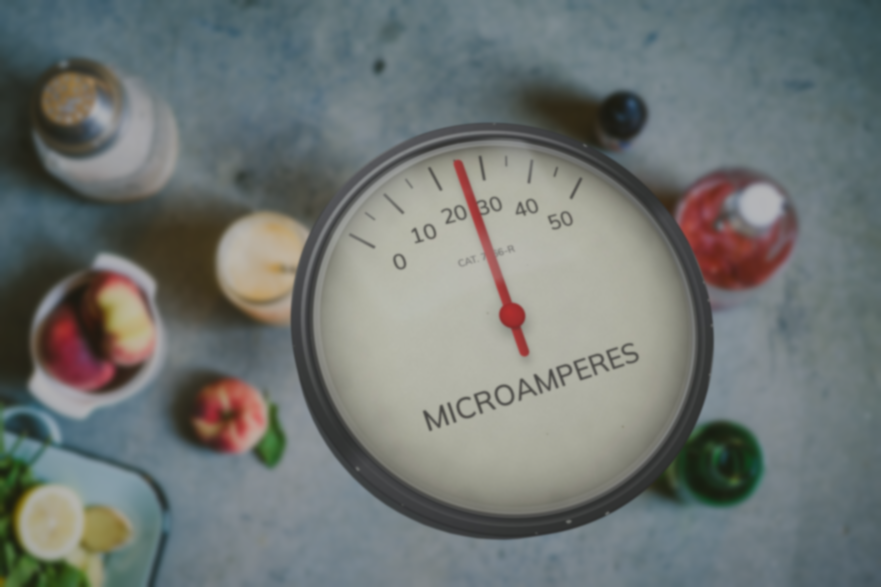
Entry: 25 µA
